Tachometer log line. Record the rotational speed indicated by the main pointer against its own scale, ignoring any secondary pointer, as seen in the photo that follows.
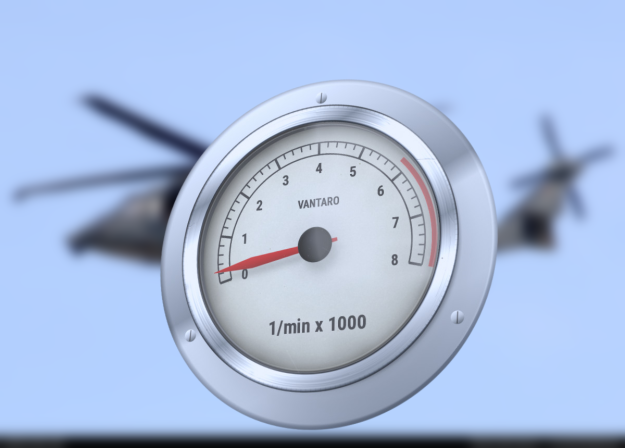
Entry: 200 rpm
